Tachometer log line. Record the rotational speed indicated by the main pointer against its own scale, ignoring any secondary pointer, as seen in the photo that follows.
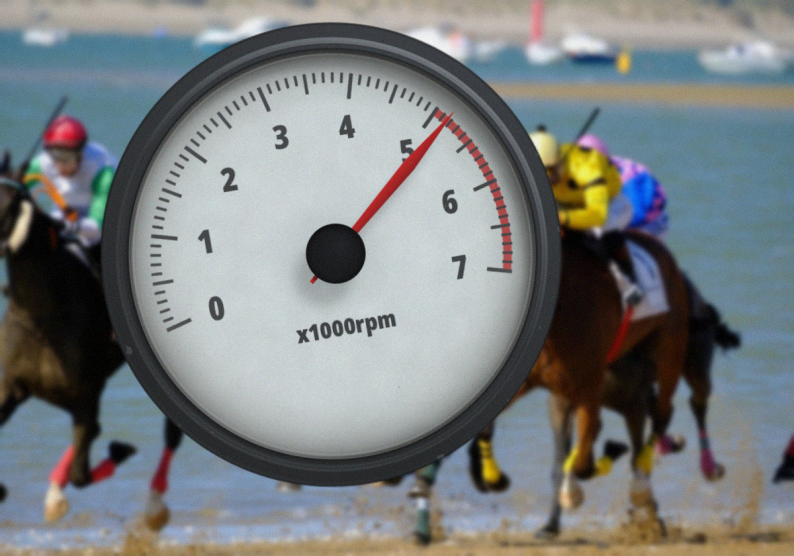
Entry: 5150 rpm
